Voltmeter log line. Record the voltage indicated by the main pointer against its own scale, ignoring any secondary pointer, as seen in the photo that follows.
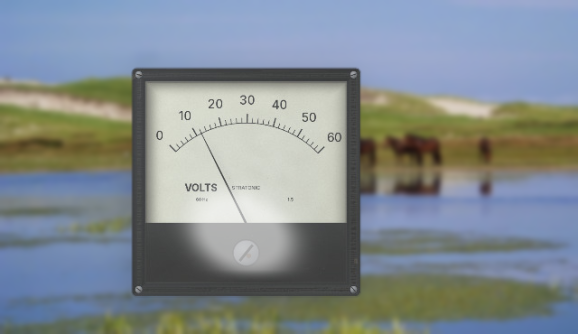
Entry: 12 V
